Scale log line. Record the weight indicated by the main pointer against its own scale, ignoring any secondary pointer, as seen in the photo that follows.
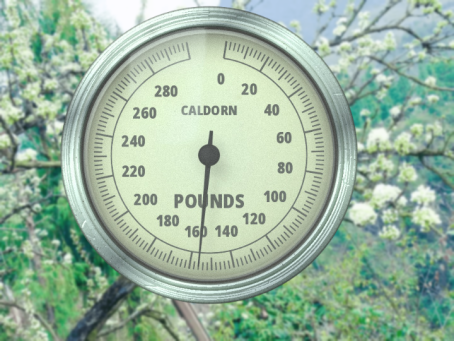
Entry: 156 lb
